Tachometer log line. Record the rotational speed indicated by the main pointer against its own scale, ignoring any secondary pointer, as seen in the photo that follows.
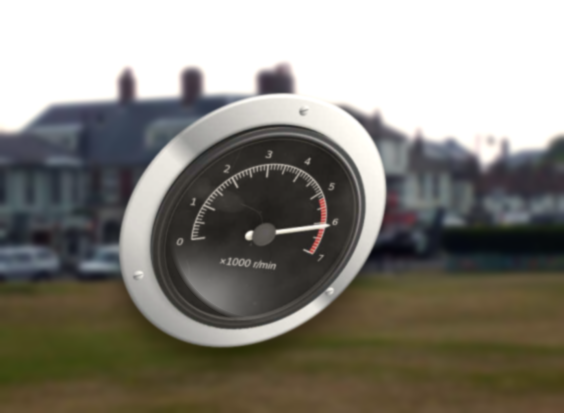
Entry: 6000 rpm
